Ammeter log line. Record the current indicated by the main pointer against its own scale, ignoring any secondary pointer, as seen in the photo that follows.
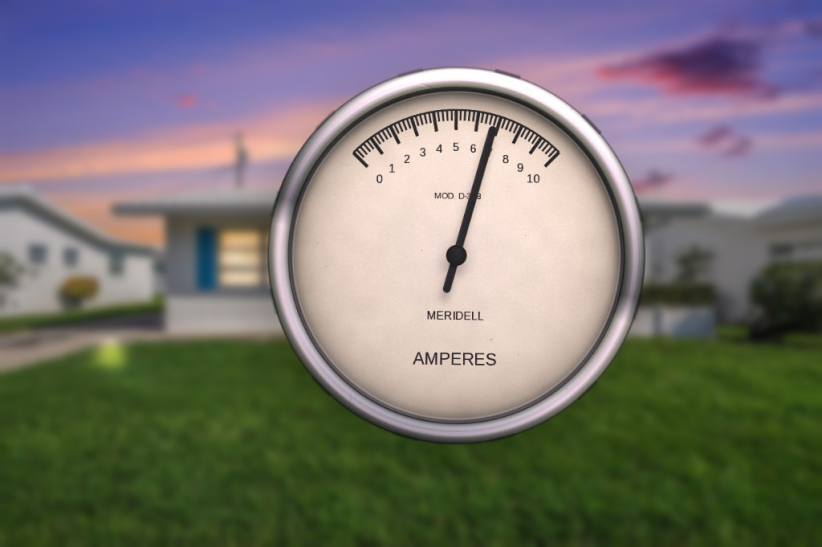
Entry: 6.8 A
